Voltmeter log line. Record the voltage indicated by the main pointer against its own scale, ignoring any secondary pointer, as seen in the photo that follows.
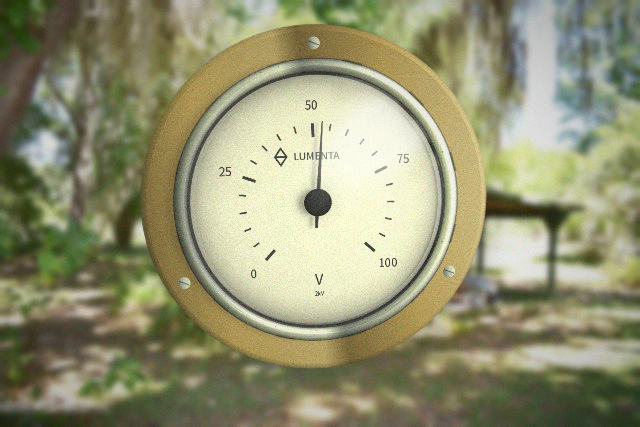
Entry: 52.5 V
